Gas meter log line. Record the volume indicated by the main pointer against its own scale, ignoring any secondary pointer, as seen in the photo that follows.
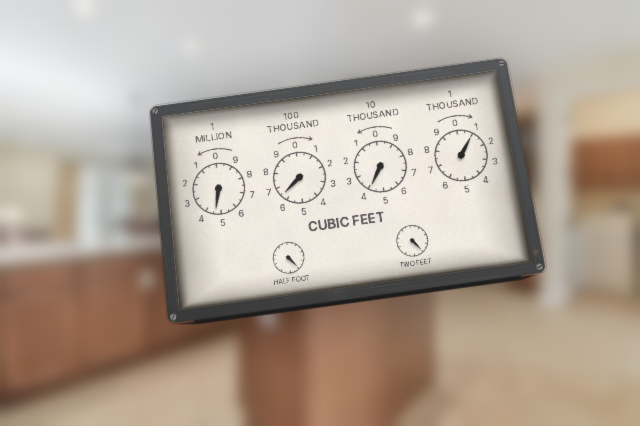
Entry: 464100 ft³
